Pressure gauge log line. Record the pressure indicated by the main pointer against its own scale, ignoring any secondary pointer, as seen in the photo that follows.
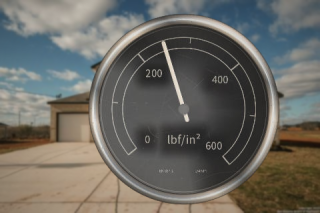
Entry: 250 psi
